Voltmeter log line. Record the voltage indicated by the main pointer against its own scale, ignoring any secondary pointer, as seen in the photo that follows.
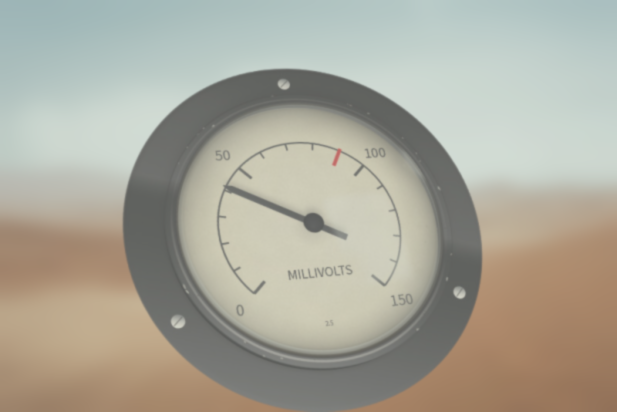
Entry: 40 mV
